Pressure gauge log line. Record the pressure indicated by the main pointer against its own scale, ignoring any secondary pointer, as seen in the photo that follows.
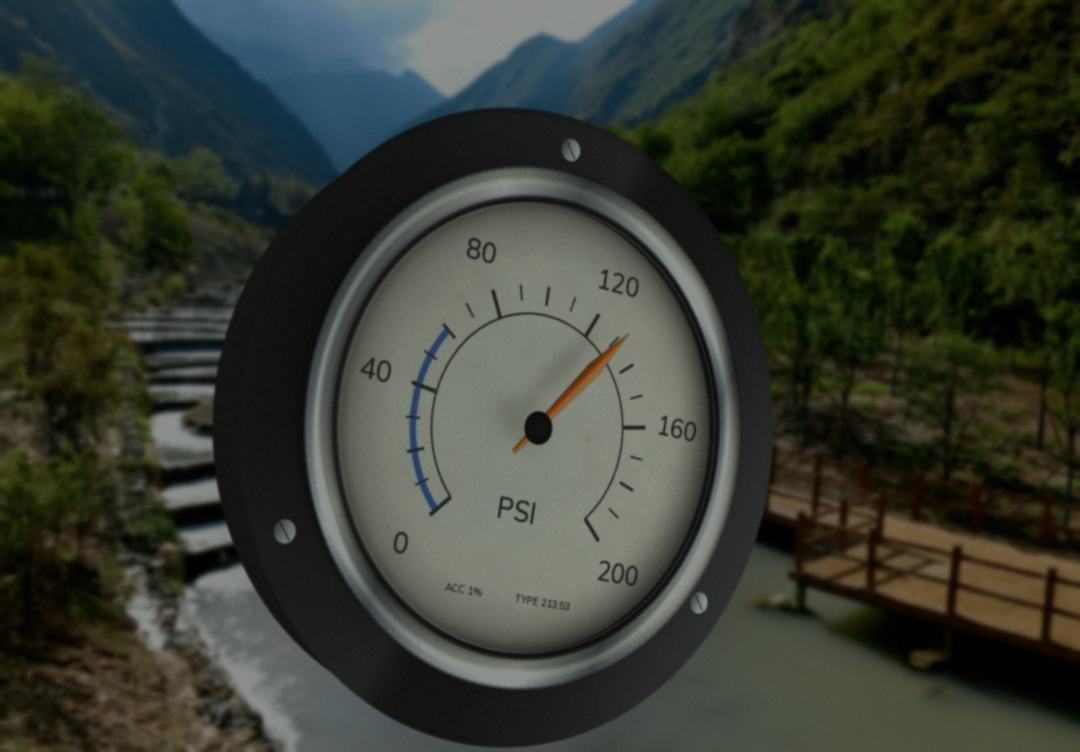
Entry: 130 psi
